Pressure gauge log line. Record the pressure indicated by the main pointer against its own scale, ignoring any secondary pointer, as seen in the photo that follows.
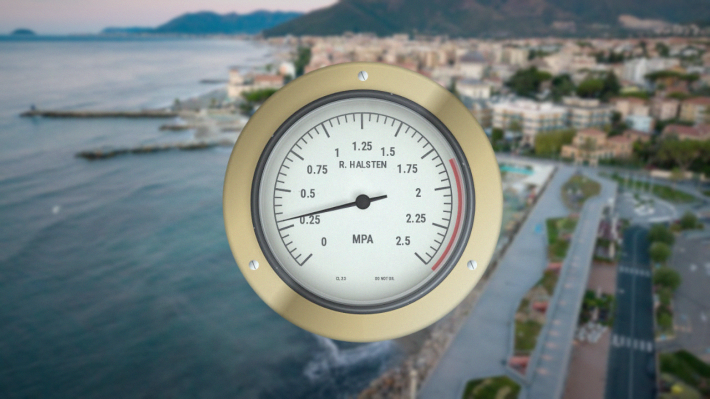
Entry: 0.3 MPa
